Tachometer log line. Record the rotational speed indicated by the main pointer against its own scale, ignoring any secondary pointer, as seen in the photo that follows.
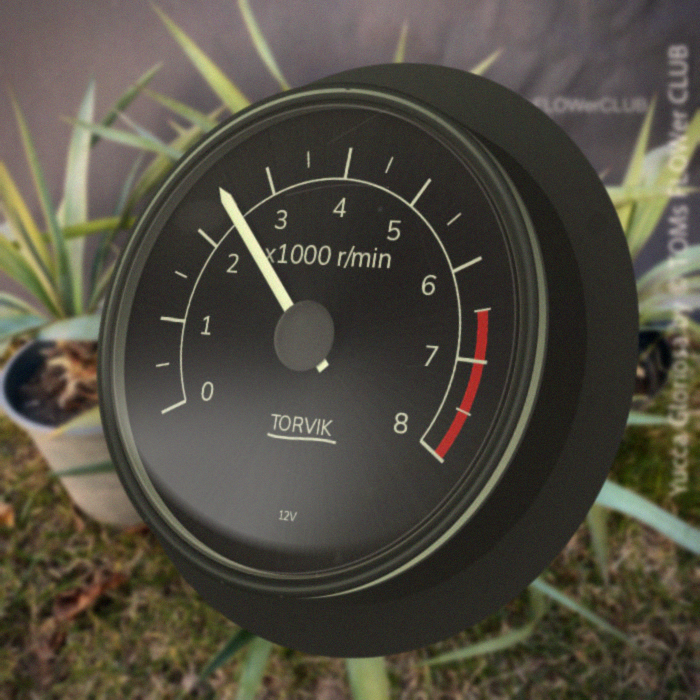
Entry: 2500 rpm
